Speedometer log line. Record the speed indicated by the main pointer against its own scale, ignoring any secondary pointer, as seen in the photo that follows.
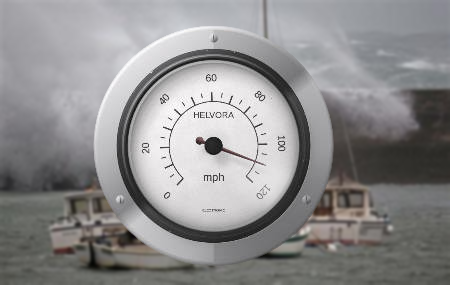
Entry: 110 mph
